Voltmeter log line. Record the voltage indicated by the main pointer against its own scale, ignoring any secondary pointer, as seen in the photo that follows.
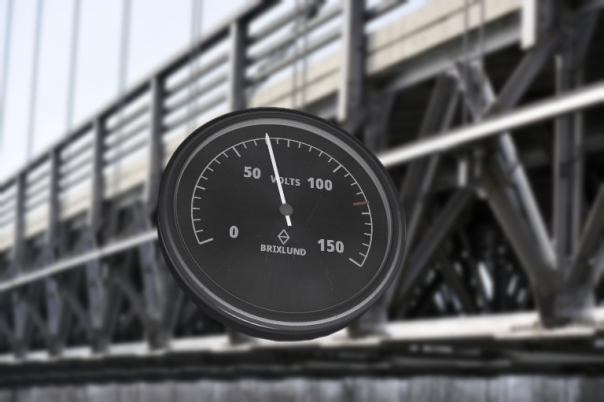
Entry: 65 V
